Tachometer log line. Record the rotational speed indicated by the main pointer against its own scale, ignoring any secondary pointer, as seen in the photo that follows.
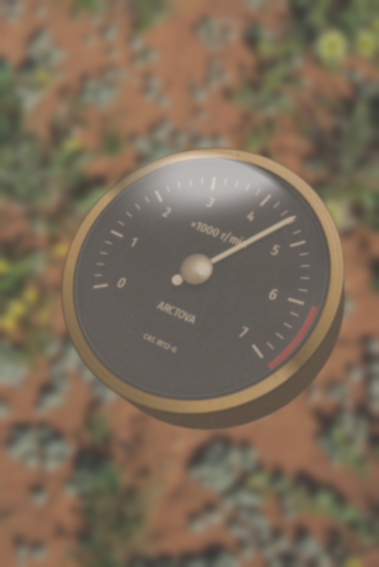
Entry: 4600 rpm
